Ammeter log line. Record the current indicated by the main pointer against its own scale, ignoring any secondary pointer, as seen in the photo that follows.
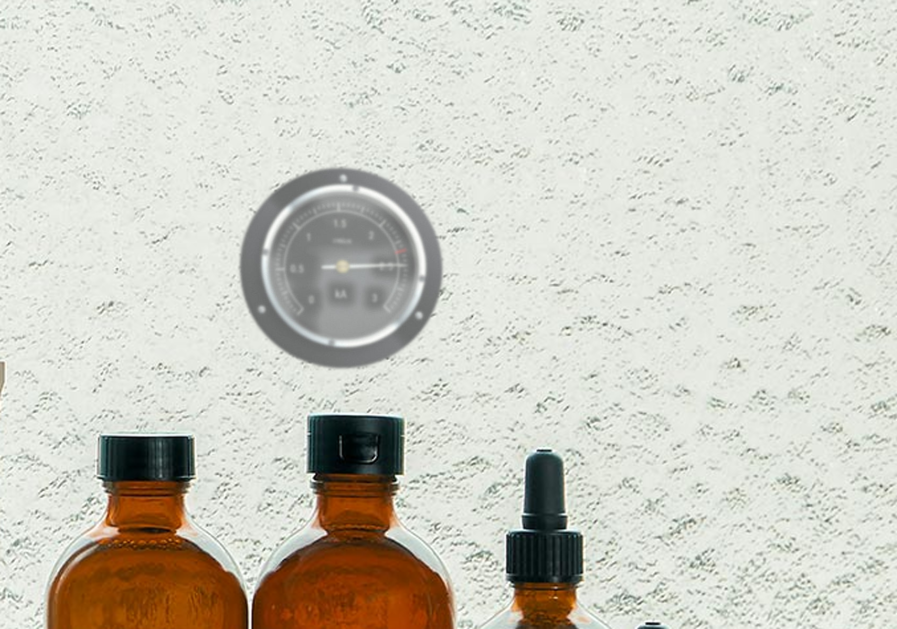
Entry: 2.5 kA
